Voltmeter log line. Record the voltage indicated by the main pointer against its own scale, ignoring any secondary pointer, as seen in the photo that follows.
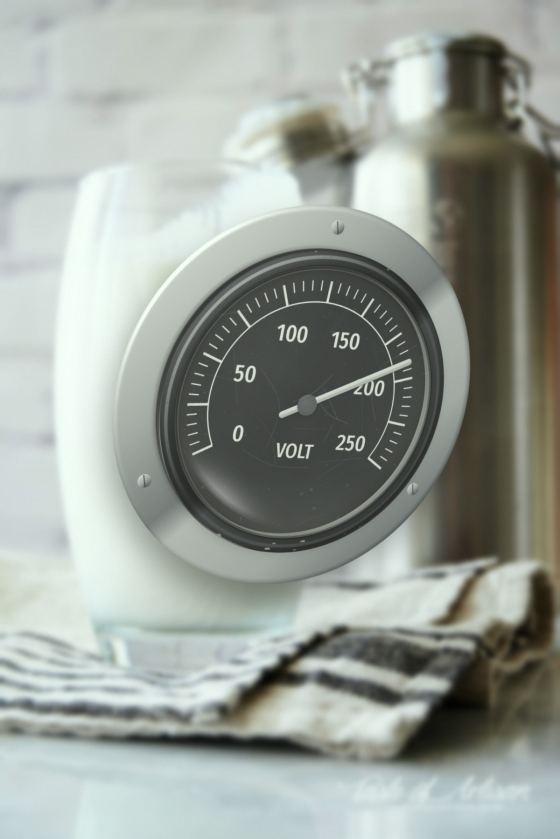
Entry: 190 V
